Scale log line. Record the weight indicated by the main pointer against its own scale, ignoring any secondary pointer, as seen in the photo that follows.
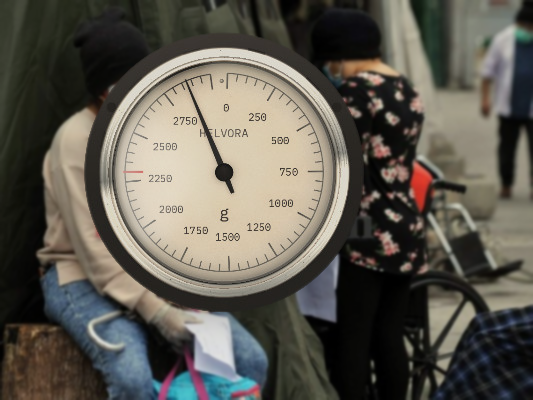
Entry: 2875 g
